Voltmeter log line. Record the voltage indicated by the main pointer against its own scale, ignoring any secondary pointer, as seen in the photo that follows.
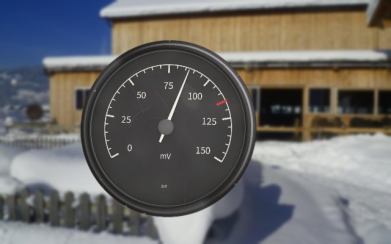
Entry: 87.5 mV
